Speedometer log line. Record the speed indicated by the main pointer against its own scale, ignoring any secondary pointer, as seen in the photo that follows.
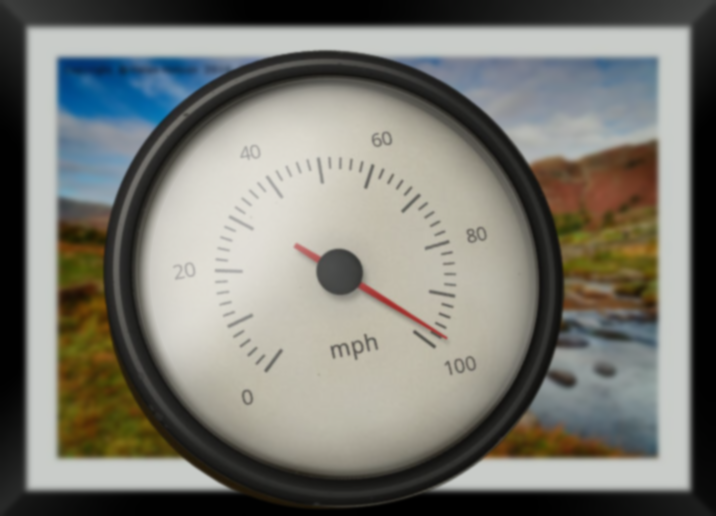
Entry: 98 mph
